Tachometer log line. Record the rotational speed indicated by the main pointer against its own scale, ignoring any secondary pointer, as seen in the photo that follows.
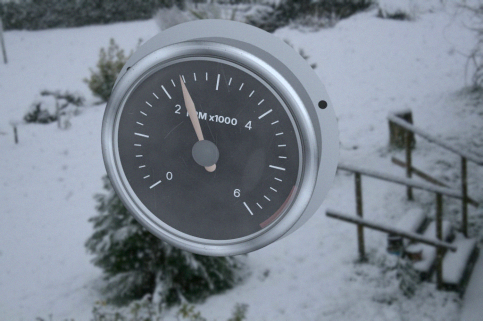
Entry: 2400 rpm
